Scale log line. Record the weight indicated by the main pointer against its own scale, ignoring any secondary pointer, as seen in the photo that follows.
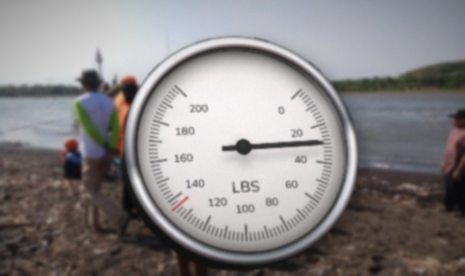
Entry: 30 lb
